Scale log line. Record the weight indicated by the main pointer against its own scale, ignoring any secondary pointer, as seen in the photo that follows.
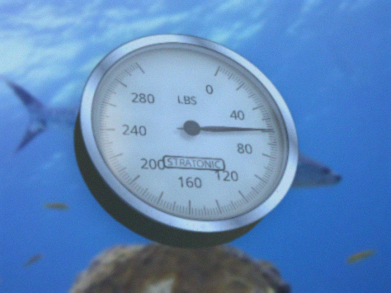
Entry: 60 lb
